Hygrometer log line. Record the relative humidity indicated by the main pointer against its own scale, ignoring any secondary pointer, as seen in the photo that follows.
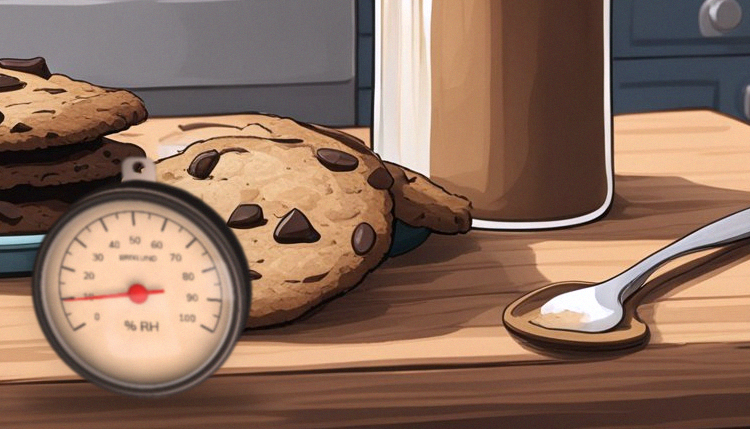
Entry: 10 %
